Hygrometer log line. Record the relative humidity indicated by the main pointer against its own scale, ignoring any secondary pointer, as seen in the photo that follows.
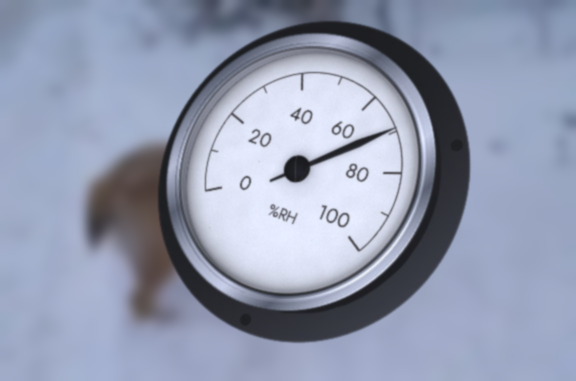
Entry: 70 %
